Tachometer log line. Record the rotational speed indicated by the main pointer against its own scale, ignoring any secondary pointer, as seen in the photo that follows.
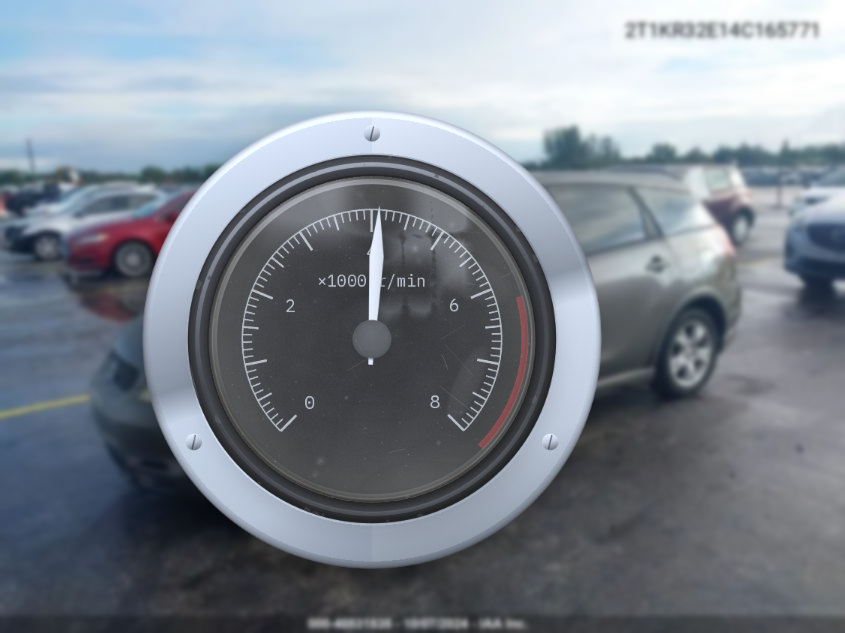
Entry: 4100 rpm
